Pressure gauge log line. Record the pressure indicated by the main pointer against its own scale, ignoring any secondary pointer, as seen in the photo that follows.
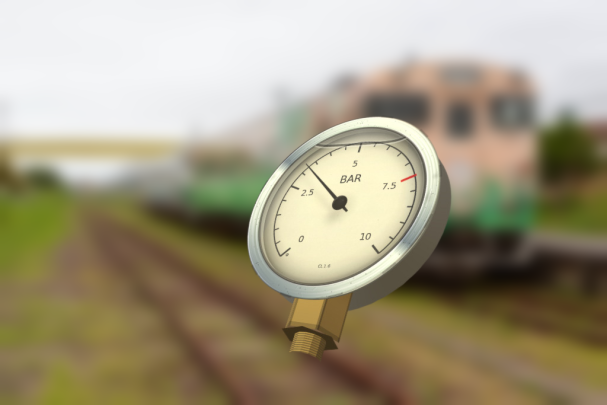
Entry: 3.25 bar
